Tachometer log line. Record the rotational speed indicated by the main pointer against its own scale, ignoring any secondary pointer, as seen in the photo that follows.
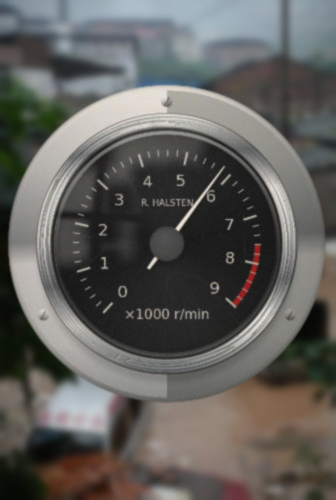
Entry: 5800 rpm
